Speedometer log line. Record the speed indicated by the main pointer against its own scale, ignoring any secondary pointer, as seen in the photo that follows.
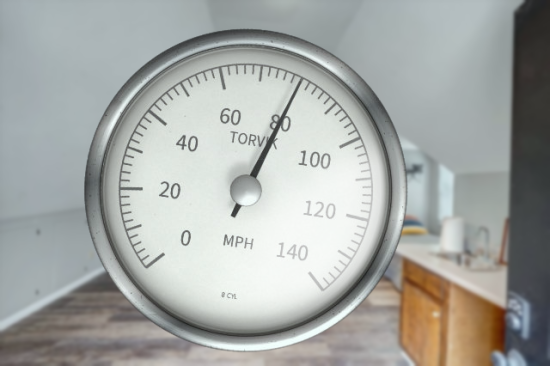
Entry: 80 mph
